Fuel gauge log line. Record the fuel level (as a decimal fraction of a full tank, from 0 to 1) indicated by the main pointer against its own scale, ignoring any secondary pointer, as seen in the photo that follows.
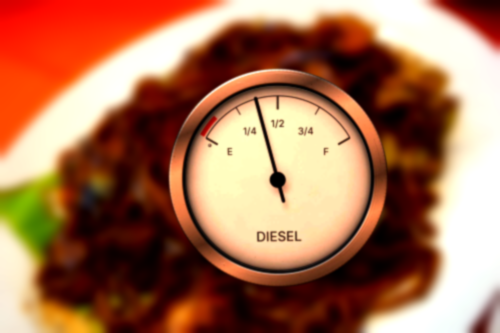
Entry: 0.375
